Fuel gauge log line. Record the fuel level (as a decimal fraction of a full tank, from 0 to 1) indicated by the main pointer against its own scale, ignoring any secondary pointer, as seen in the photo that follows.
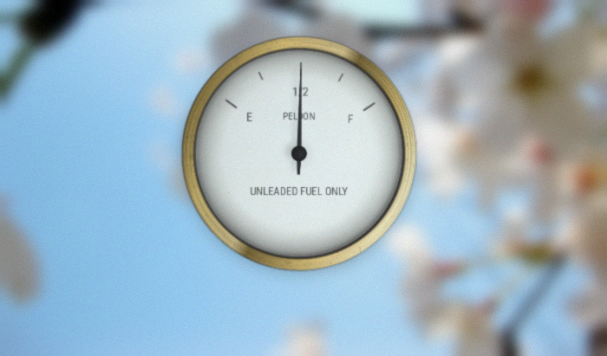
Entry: 0.5
